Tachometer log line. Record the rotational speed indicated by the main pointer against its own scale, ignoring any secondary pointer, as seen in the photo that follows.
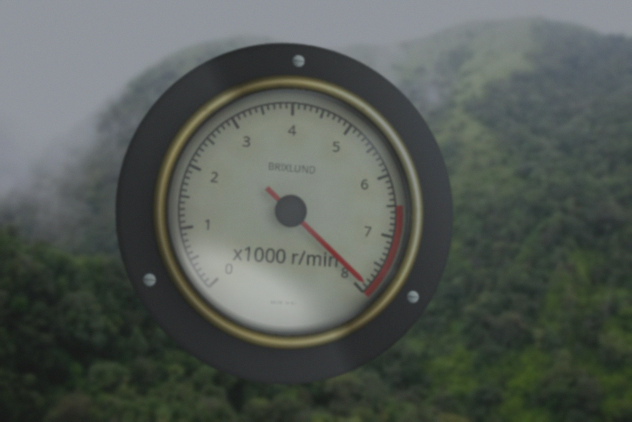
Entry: 7900 rpm
